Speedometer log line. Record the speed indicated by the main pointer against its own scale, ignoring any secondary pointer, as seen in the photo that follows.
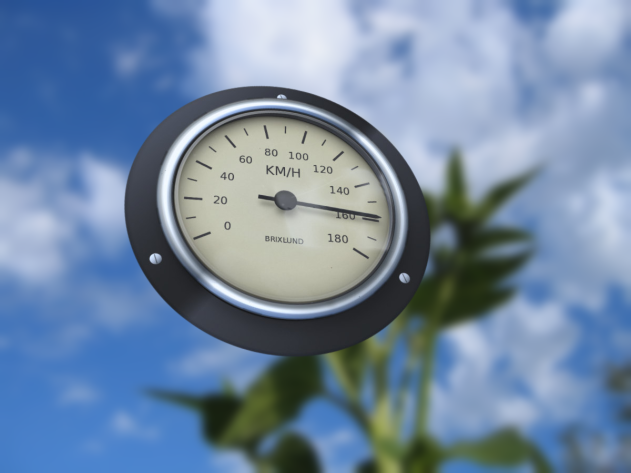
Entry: 160 km/h
